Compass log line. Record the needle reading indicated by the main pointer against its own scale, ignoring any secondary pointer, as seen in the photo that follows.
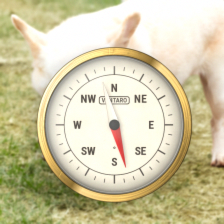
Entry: 165 °
